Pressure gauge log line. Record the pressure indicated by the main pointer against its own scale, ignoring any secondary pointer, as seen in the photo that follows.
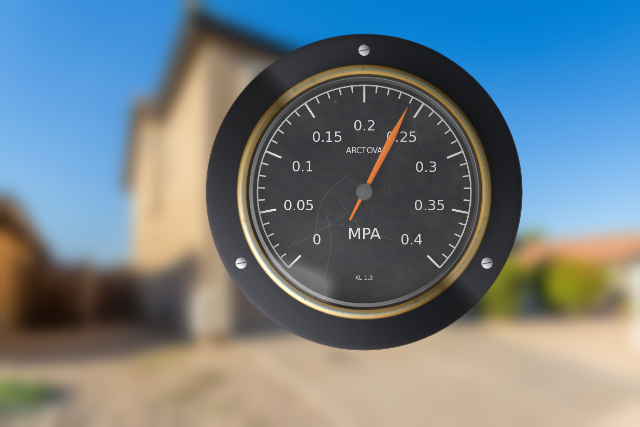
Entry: 0.24 MPa
